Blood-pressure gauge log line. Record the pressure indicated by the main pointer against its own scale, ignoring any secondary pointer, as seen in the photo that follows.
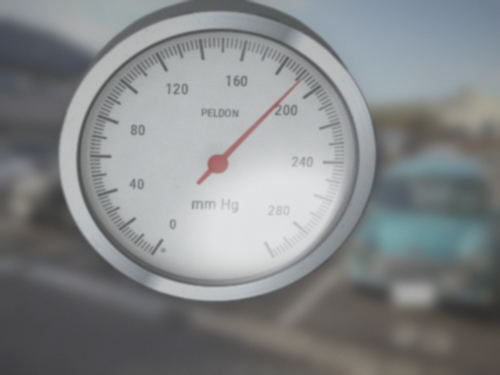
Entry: 190 mmHg
